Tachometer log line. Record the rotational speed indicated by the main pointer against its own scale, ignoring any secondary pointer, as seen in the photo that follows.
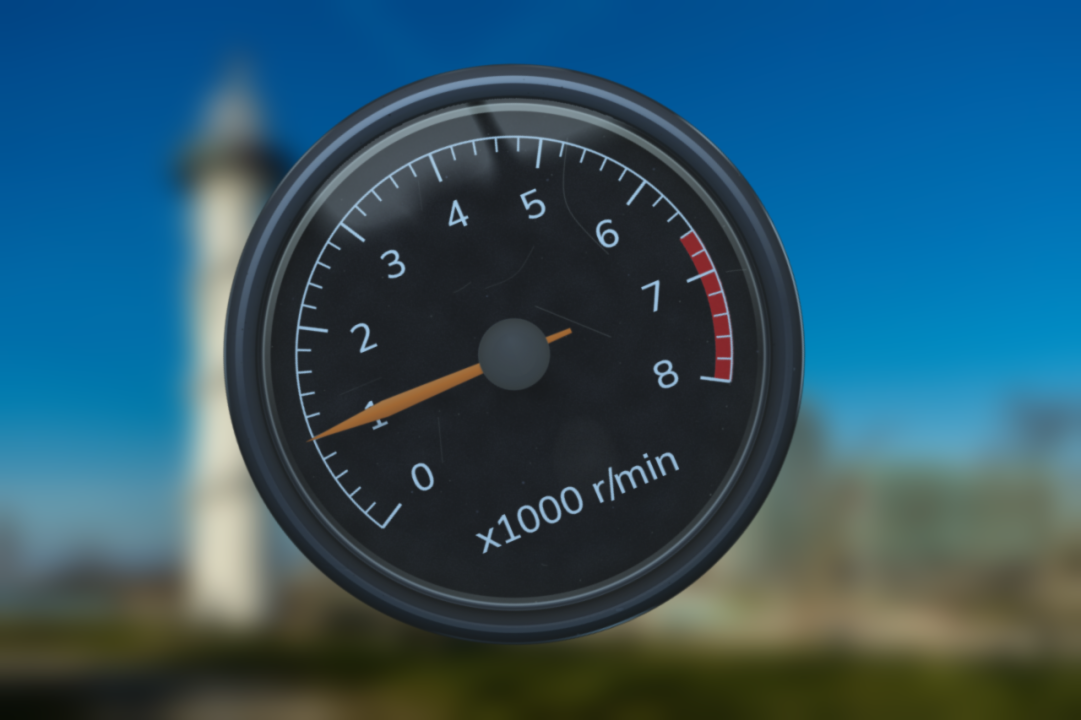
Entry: 1000 rpm
